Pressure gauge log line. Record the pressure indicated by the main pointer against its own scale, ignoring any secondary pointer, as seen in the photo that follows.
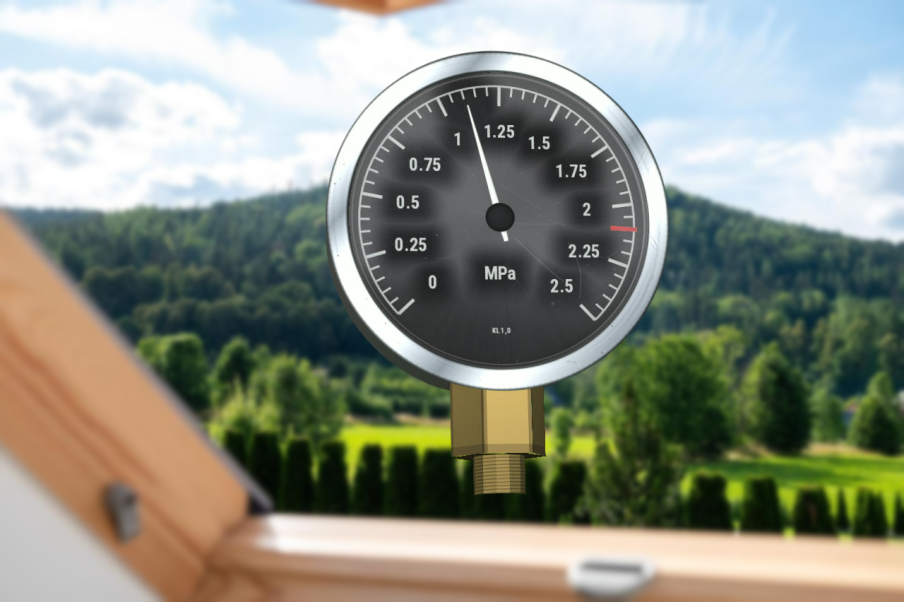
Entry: 1.1 MPa
